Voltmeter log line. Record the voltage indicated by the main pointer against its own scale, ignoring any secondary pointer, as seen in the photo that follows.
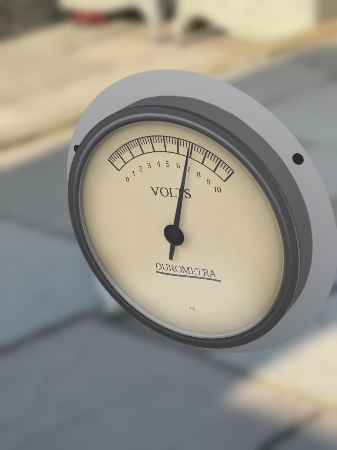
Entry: 7 V
